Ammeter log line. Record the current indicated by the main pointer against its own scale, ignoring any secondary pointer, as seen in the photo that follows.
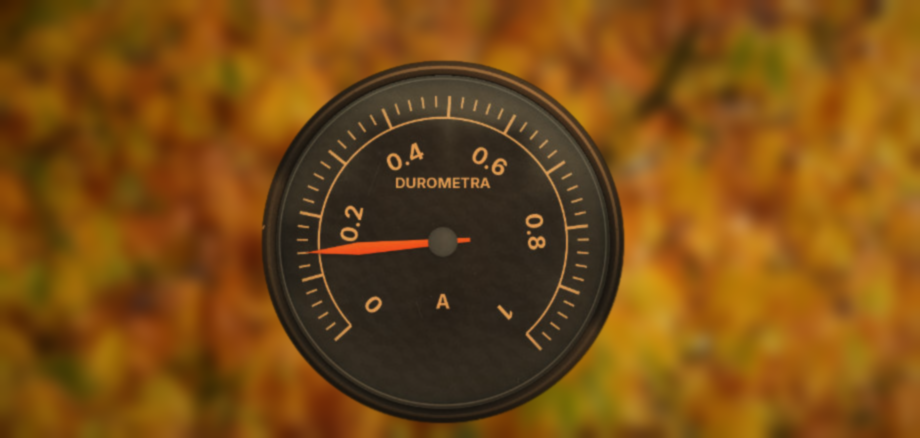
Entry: 0.14 A
